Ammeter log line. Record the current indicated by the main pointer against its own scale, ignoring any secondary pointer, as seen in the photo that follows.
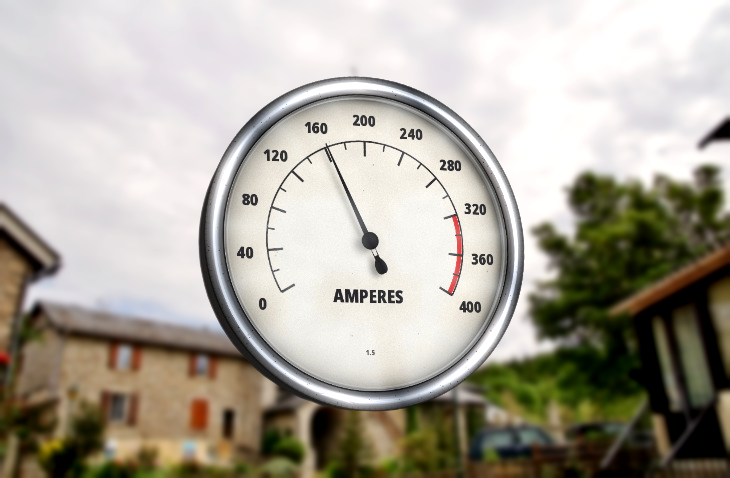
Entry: 160 A
